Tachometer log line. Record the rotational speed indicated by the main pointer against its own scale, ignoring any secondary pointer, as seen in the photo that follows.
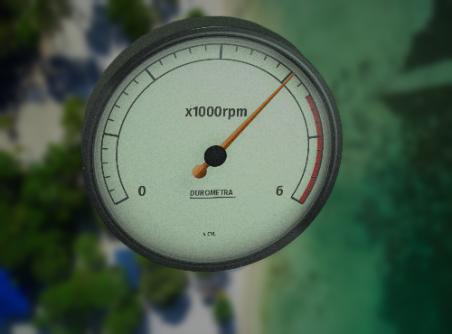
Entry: 4000 rpm
